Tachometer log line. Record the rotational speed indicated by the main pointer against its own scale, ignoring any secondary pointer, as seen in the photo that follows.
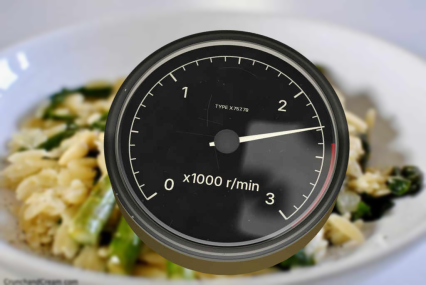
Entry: 2300 rpm
